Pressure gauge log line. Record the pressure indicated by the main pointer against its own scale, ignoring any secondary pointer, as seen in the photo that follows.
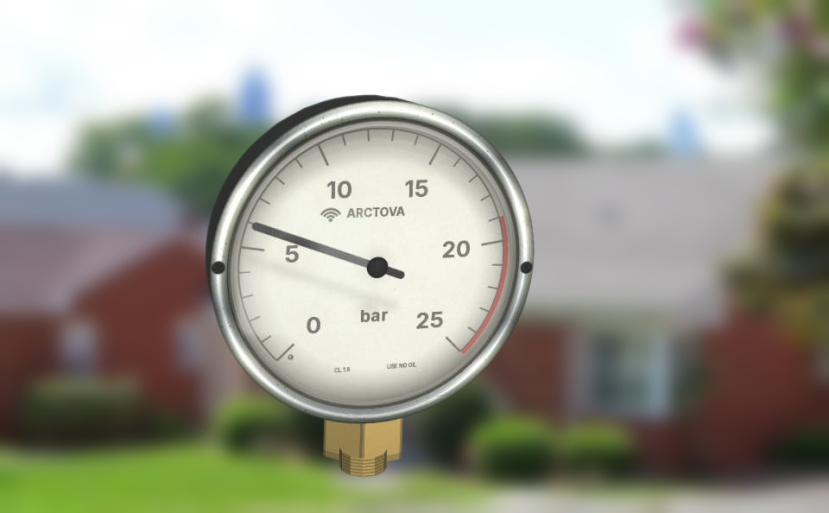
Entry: 6 bar
